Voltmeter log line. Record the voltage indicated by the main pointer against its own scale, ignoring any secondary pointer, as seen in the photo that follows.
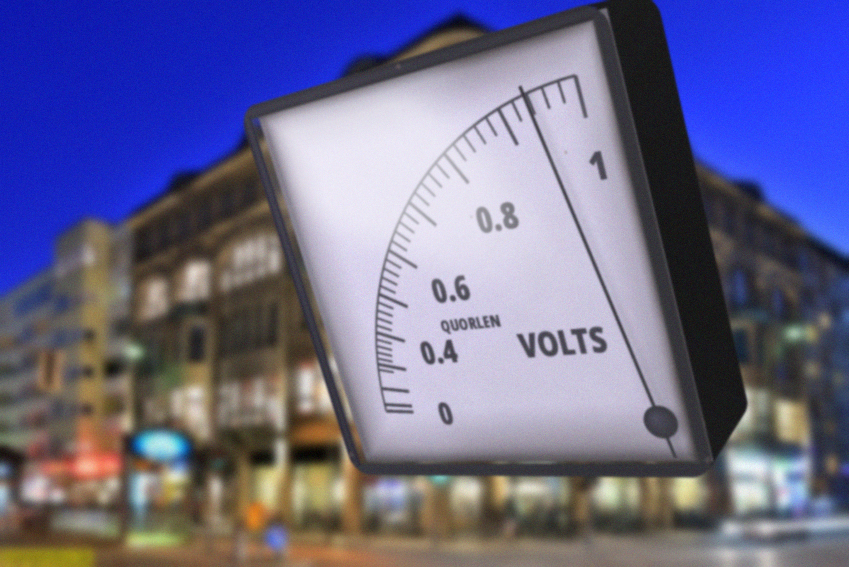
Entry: 0.94 V
